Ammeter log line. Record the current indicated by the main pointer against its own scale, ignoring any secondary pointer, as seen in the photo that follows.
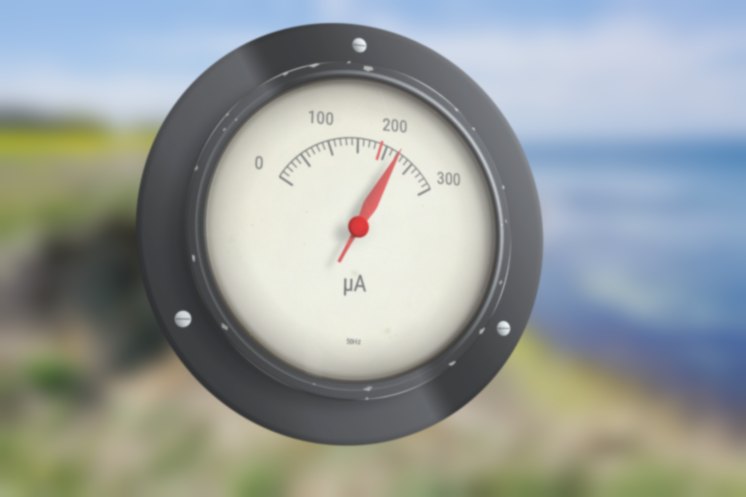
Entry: 220 µA
